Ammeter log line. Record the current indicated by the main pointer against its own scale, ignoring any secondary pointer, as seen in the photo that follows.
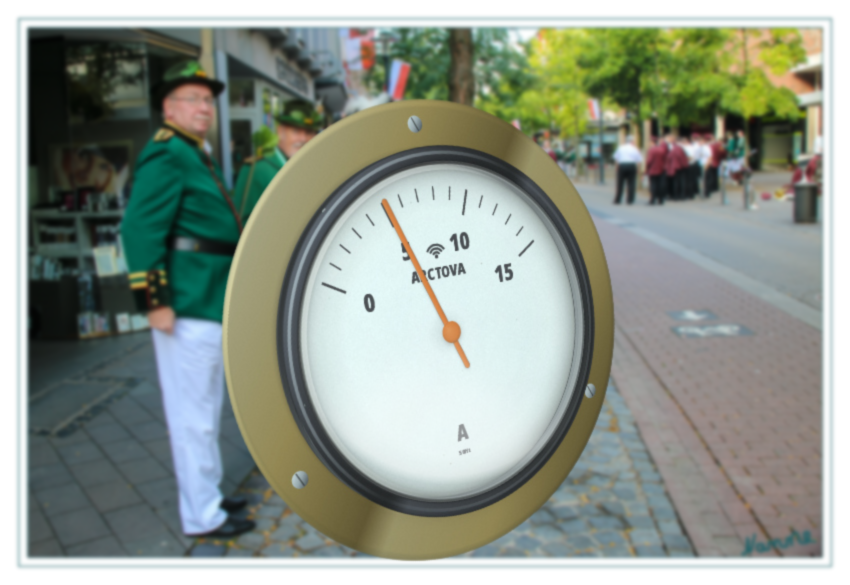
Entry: 5 A
